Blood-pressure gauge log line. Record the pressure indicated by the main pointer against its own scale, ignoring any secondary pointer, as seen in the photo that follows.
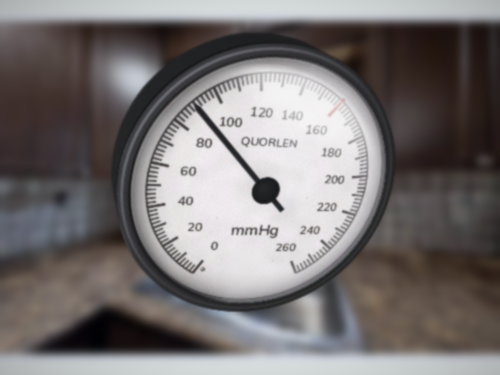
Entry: 90 mmHg
